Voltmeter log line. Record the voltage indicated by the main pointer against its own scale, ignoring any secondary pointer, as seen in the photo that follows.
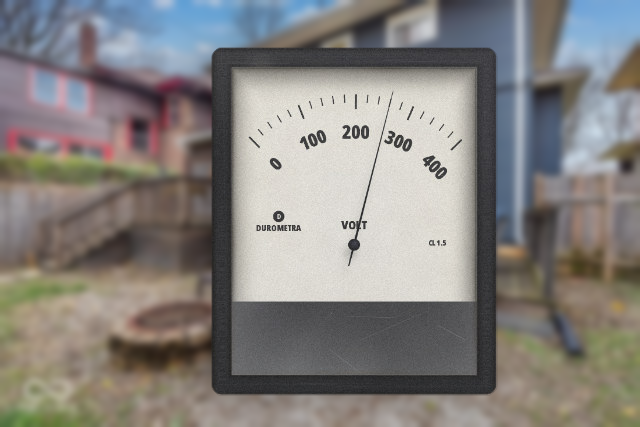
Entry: 260 V
